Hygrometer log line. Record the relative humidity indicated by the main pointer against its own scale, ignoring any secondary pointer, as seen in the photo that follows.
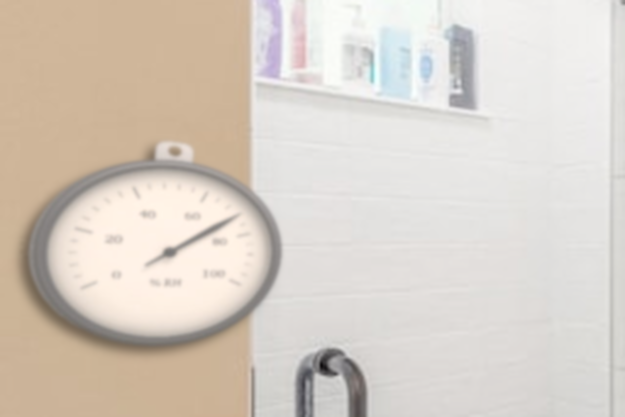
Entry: 72 %
